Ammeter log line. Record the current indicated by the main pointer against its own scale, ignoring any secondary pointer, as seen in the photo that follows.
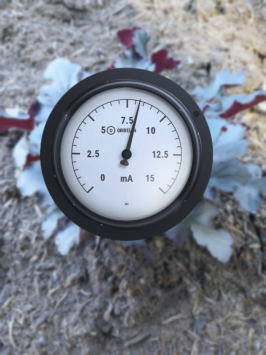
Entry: 8.25 mA
